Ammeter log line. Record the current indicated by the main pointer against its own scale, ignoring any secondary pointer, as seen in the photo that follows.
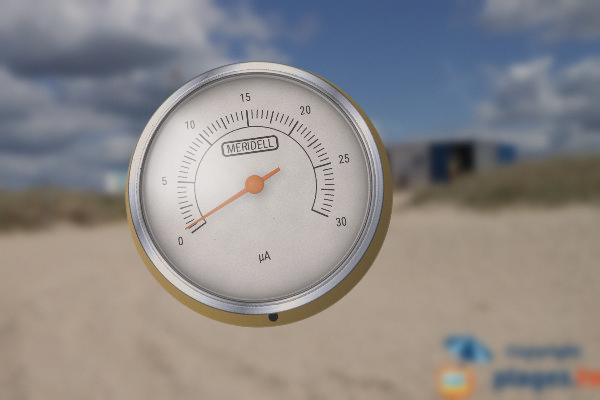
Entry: 0.5 µA
